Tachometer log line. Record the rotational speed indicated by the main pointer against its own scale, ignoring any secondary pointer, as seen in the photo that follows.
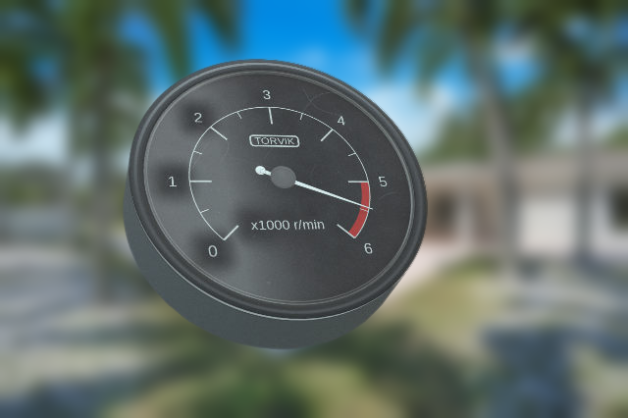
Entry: 5500 rpm
